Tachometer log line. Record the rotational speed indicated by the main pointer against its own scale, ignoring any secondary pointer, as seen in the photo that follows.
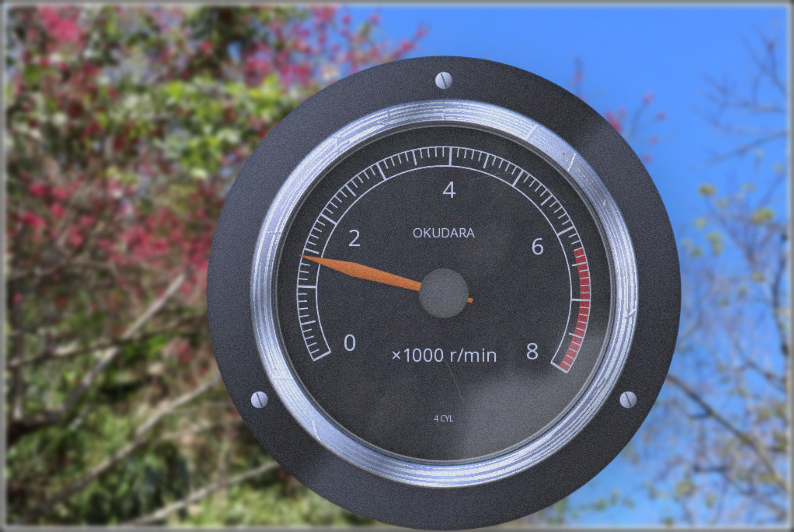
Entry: 1400 rpm
